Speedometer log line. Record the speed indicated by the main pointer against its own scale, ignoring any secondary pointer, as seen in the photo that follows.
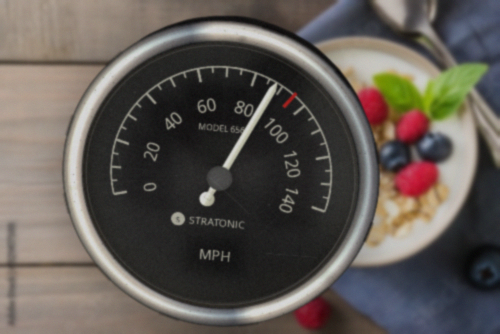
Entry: 87.5 mph
